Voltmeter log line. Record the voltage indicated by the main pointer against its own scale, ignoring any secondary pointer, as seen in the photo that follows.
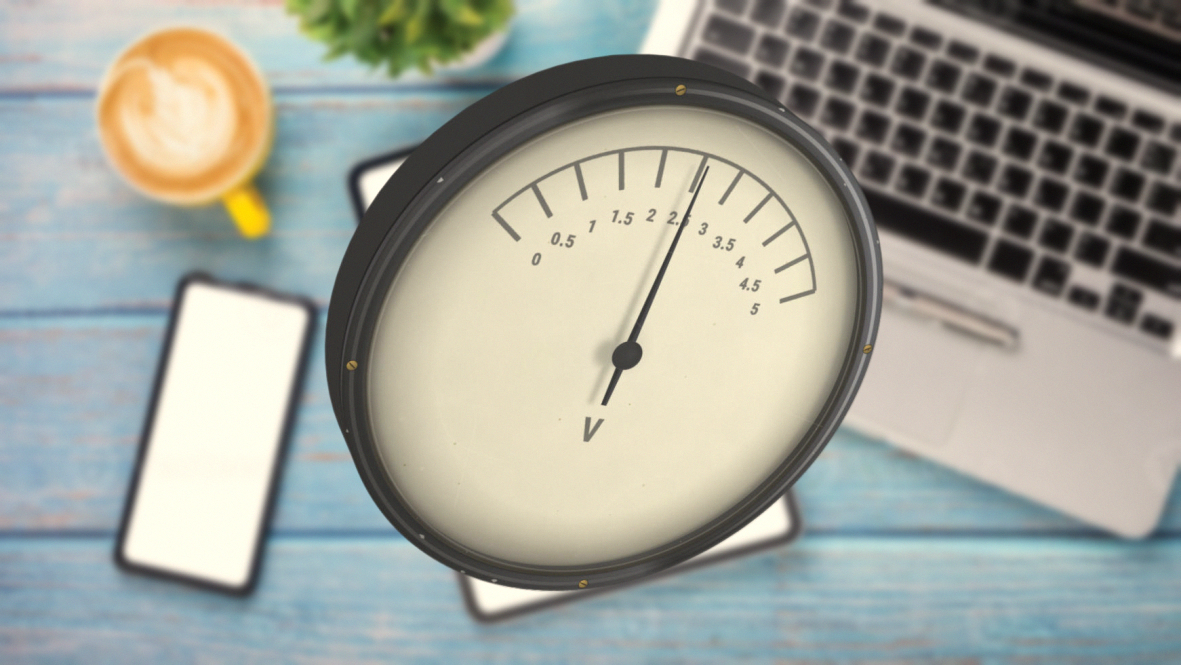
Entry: 2.5 V
